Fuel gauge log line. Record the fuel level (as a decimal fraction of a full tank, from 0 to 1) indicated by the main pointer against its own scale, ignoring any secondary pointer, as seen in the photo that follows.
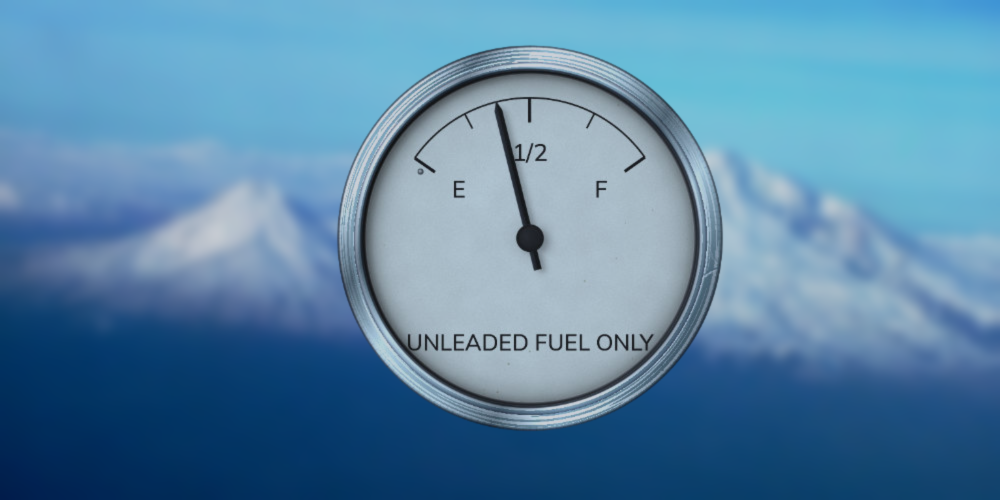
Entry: 0.375
